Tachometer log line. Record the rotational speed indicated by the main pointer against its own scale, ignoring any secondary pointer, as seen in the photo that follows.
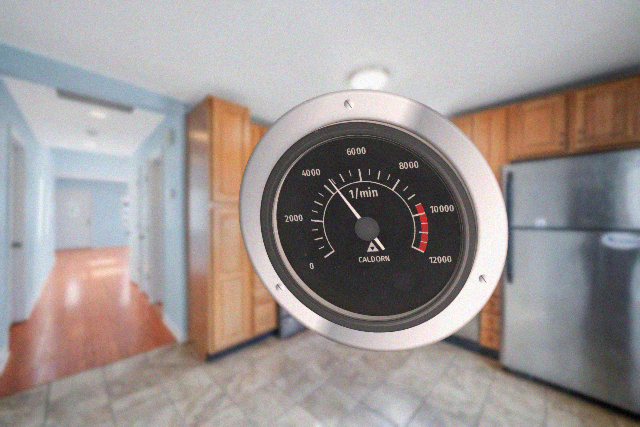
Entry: 4500 rpm
